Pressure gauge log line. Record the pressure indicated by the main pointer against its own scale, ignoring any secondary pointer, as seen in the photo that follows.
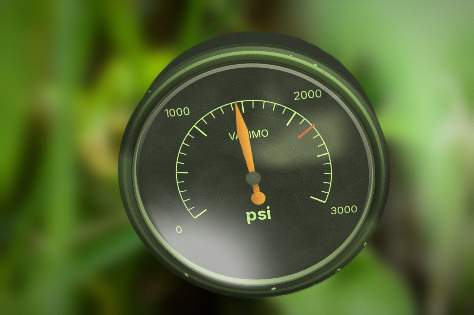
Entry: 1450 psi
